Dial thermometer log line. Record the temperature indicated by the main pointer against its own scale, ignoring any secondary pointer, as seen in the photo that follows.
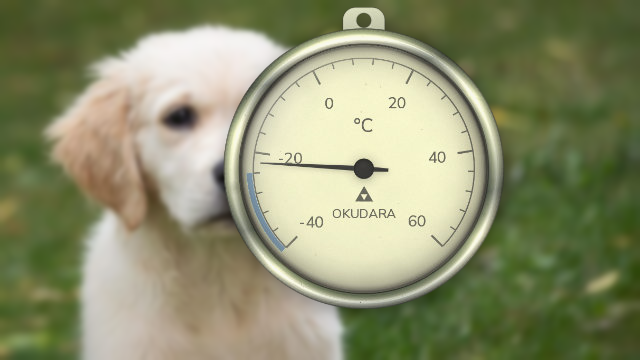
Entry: -22 °C
